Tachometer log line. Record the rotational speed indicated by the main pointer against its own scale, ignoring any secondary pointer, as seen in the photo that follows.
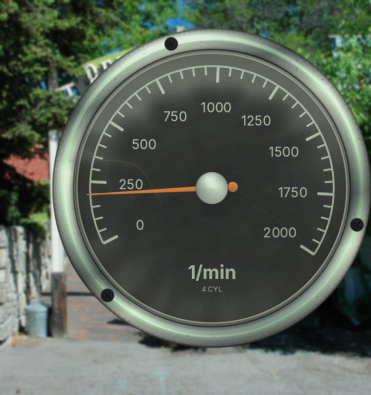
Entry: 200 rpm
